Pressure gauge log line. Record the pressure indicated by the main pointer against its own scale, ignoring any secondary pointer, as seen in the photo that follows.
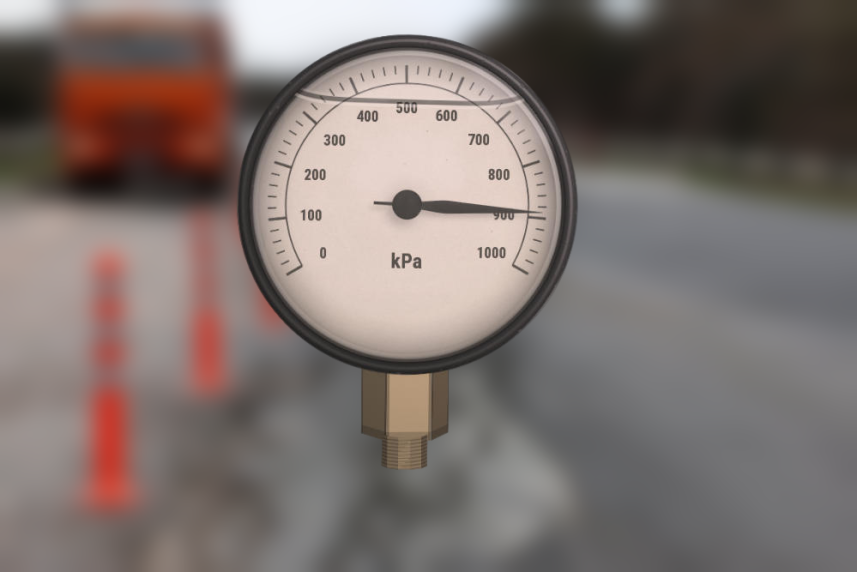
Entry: 890 kPa
